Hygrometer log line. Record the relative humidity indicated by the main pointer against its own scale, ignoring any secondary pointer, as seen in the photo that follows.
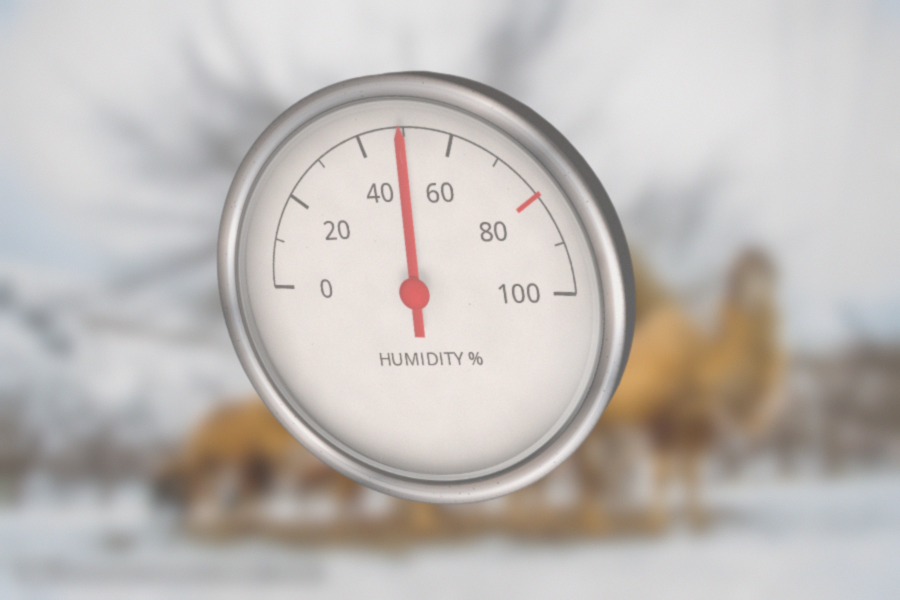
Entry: 50 %
